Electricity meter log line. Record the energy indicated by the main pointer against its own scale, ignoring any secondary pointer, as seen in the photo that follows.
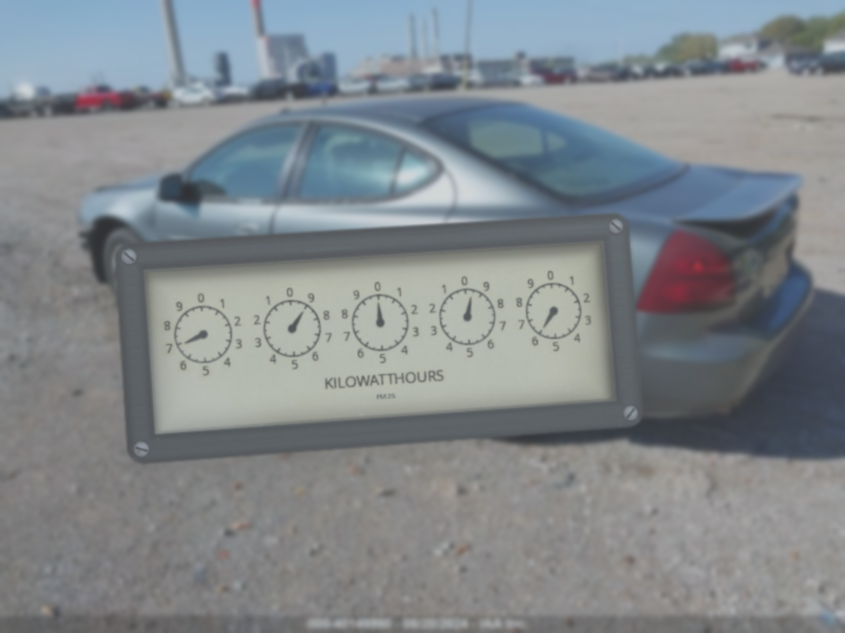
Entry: 68996 kWh
